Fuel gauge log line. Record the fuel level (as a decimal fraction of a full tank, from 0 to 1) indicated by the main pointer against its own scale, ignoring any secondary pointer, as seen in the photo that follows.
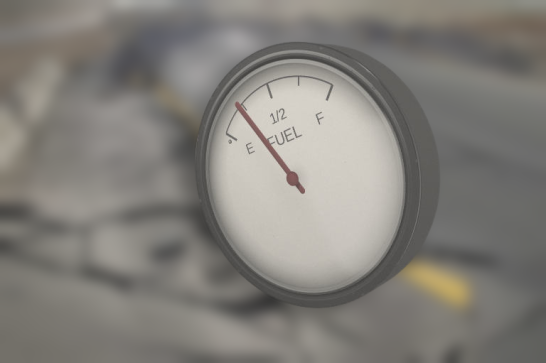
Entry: 0.25
